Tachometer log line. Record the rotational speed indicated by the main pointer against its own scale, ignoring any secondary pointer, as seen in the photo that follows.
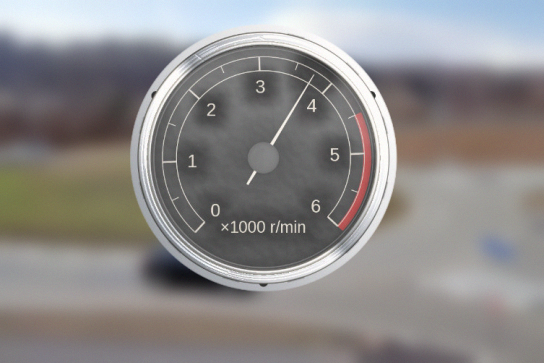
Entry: 3750 rpm
